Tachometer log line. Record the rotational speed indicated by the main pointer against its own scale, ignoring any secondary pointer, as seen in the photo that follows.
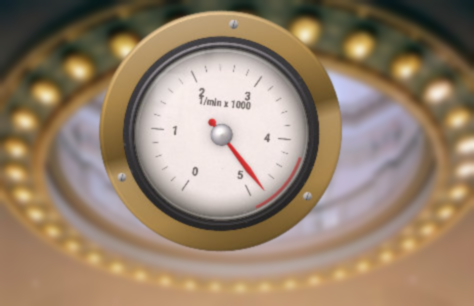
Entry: 4800 rpm
